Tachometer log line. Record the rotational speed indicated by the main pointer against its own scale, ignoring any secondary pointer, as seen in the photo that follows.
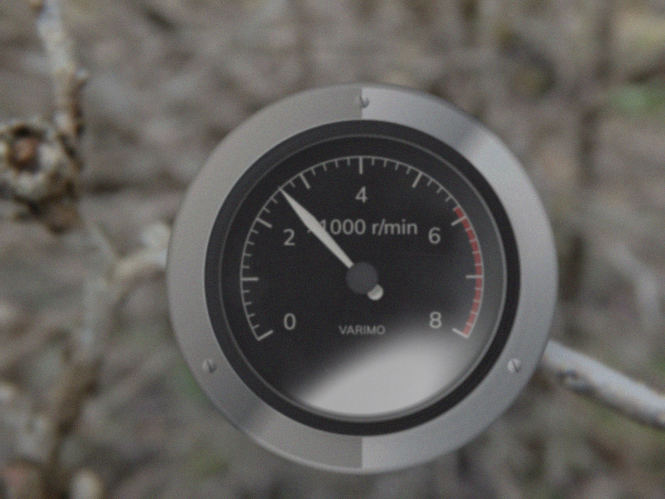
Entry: 2600 rpm
